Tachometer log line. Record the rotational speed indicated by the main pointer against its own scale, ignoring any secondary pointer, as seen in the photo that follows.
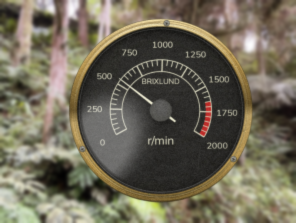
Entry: 550 rpm
